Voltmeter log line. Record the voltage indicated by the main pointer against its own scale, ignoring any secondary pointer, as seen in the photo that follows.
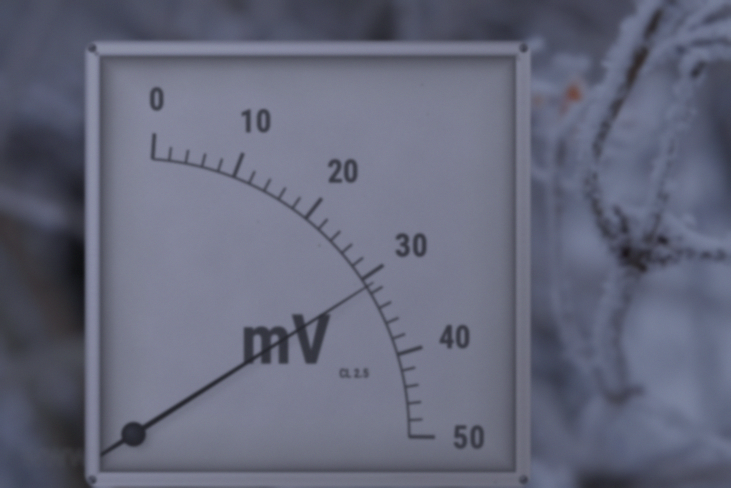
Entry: 31 mV
